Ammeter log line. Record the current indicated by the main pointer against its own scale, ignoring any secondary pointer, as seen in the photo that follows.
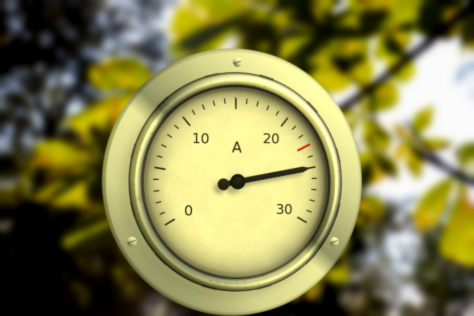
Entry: 25 A
